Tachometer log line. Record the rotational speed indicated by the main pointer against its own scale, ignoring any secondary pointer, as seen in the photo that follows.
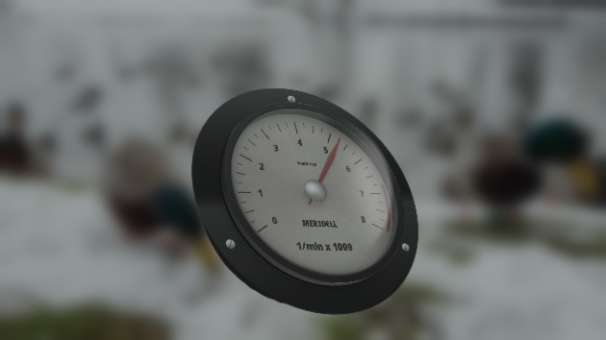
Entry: 5250 rpm
